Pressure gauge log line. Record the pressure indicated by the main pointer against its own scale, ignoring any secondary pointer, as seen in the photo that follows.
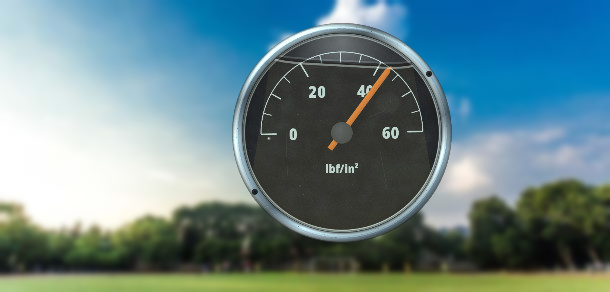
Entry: 42.5 psi
